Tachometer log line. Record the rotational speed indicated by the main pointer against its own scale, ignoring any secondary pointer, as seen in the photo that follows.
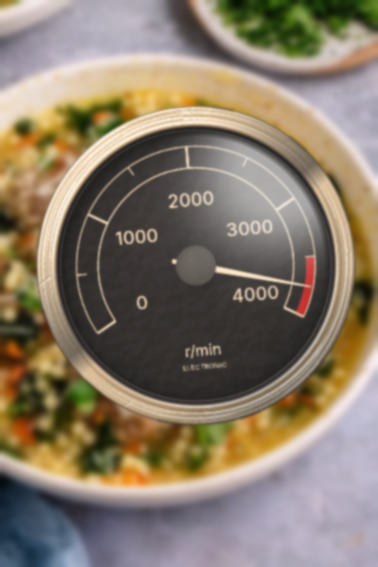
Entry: 3750 rpm
